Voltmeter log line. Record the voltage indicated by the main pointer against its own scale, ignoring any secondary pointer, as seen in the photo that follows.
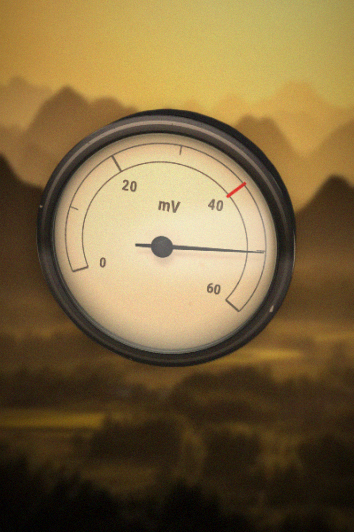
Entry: 50 mV
